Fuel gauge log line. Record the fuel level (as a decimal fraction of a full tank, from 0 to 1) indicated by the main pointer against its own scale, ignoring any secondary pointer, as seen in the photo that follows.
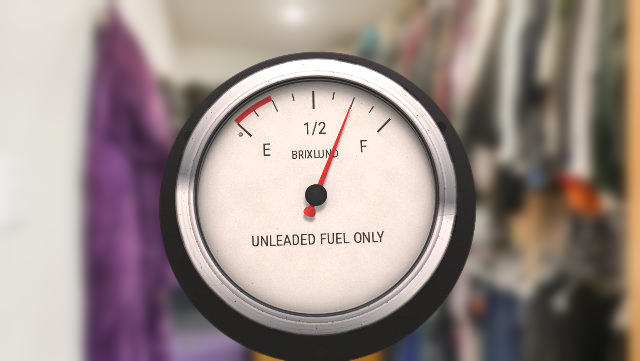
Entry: 0.75
